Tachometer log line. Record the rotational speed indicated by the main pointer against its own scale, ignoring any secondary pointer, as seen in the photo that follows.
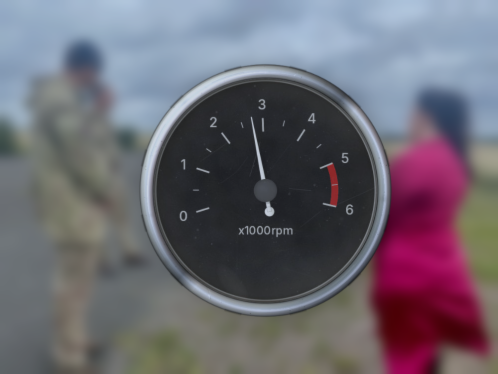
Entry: 2750 rpm
